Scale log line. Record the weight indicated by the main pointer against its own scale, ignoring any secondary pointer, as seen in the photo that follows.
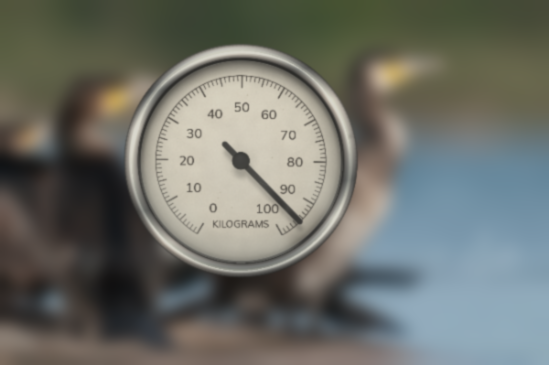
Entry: 95 kg
